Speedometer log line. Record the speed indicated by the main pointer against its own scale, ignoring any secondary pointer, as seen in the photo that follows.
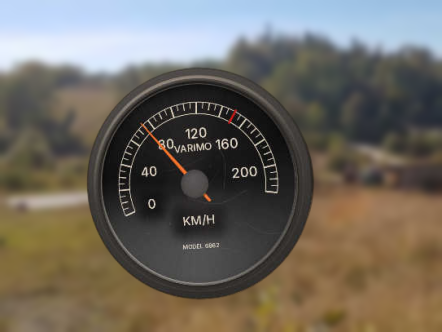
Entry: 75 km/h
